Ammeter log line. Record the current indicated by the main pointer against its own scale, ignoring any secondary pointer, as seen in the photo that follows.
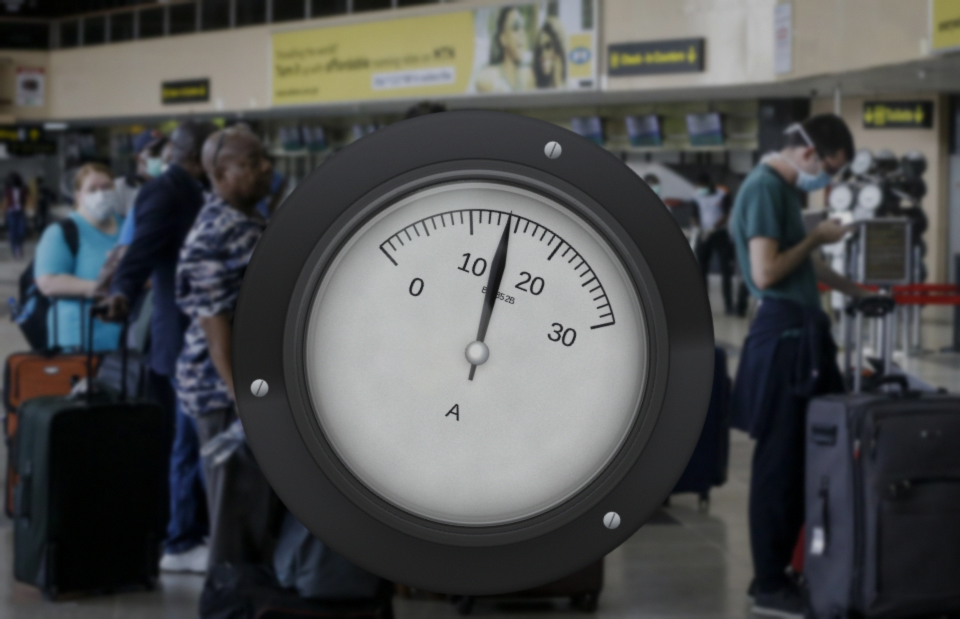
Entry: 14 A
